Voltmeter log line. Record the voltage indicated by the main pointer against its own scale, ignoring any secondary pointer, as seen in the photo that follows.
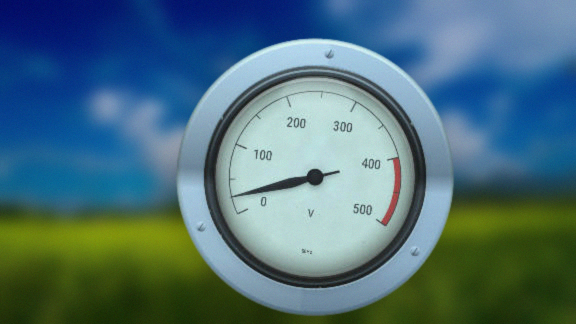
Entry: 25 V
